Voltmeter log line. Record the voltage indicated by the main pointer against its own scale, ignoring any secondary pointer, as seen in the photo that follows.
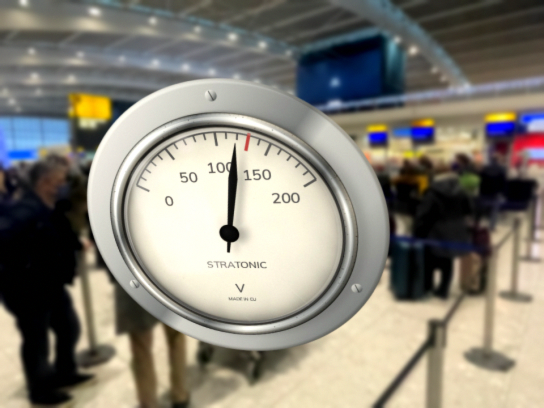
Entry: 120 V
